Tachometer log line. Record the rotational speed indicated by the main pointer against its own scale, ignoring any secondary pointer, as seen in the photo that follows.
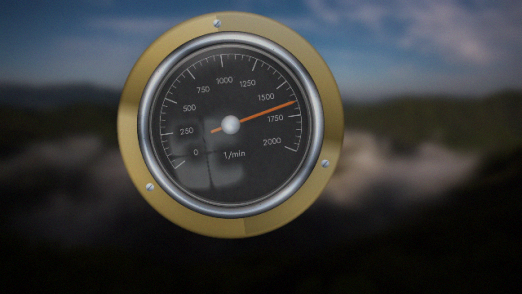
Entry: 1650 rpm
